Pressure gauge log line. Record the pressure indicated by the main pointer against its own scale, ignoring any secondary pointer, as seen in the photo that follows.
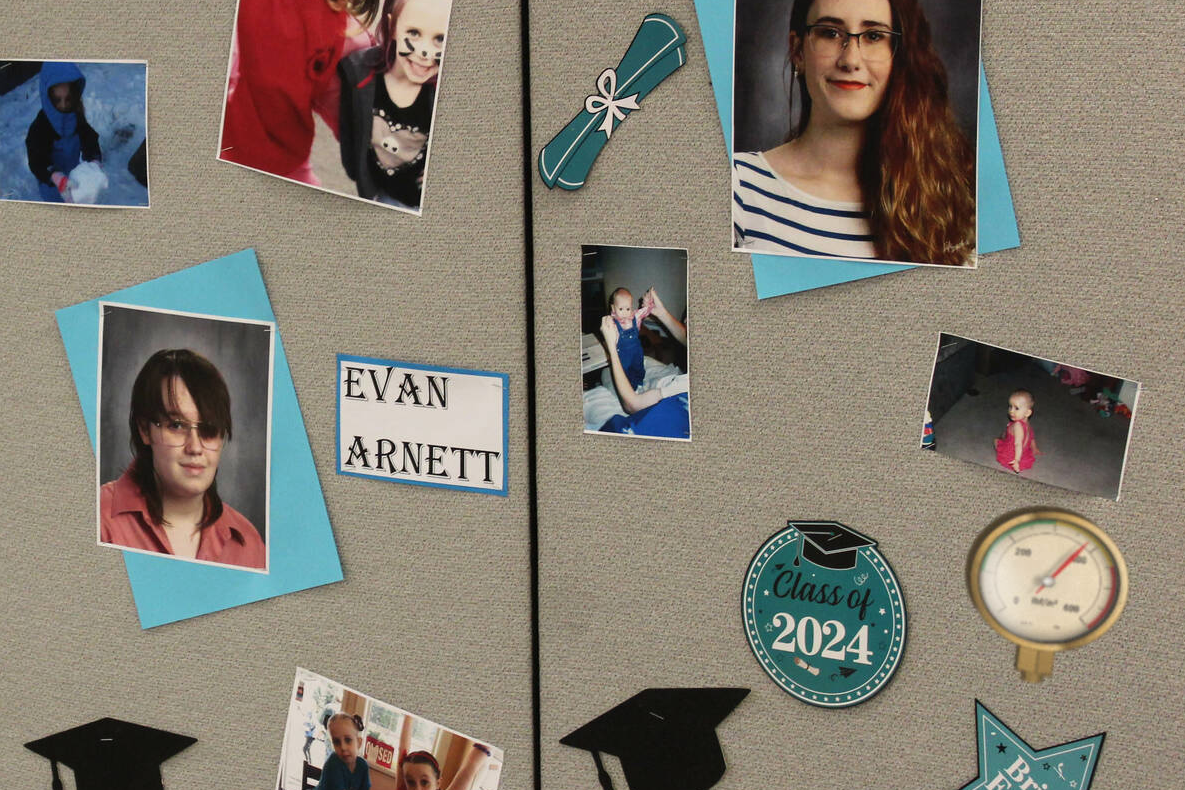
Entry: 375 psi
